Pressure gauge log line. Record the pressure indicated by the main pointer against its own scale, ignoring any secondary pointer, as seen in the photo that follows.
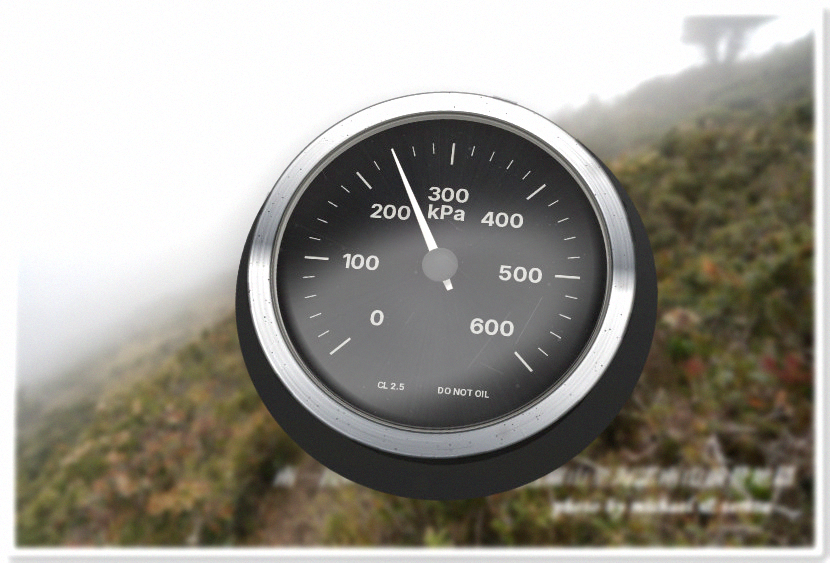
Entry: 240 kPa
